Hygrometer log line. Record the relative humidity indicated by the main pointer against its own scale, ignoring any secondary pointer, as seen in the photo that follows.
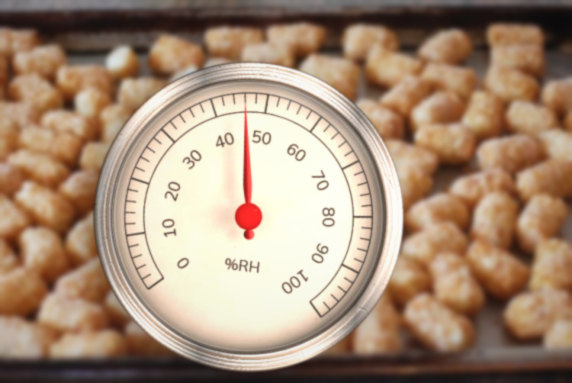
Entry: 46 %
